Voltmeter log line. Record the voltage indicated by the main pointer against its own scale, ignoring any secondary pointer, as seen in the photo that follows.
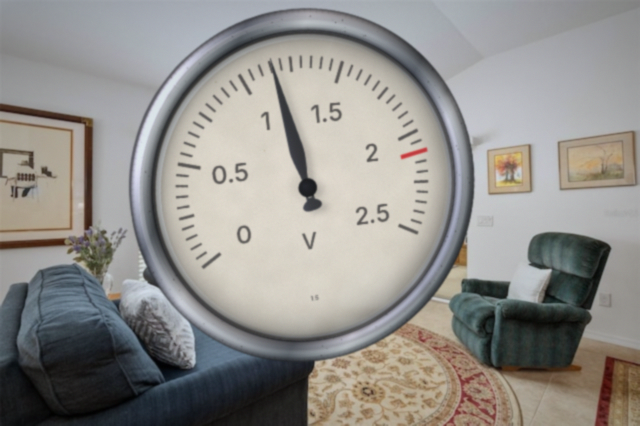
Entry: 1.15 V
